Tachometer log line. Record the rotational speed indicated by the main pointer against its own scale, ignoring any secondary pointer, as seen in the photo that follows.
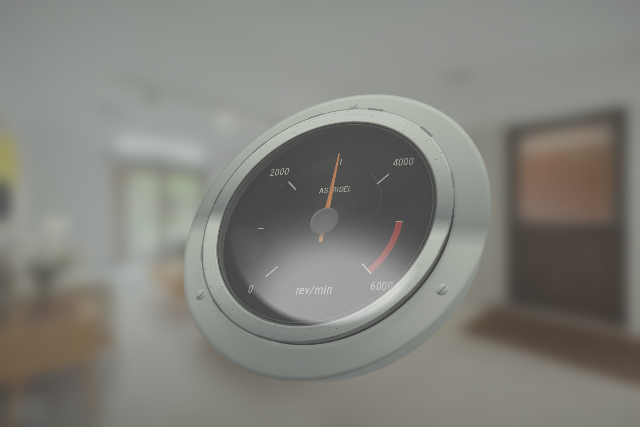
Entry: 3000 rpm
